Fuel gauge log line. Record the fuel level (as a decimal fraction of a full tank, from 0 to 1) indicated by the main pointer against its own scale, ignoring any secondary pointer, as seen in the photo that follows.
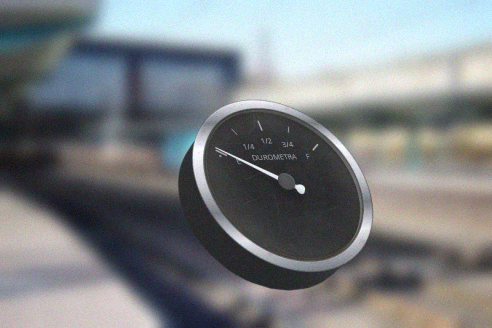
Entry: 0
